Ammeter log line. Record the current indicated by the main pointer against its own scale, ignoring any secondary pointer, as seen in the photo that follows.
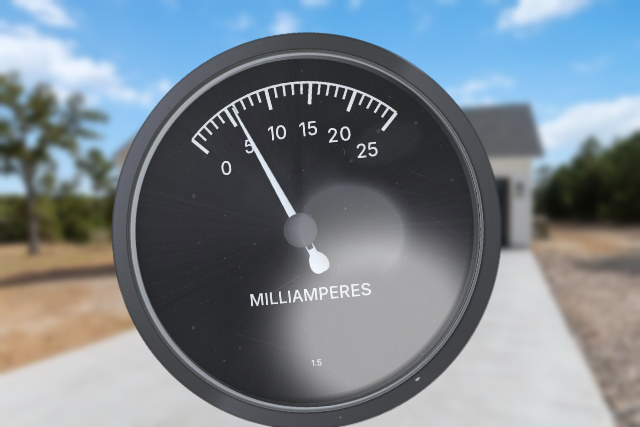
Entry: 6 mA
